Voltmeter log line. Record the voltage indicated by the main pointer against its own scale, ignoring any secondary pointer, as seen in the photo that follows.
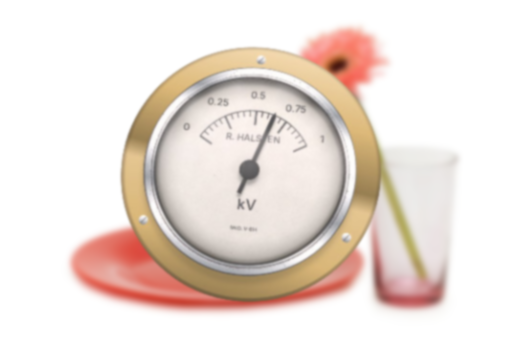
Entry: 0.65 kV
